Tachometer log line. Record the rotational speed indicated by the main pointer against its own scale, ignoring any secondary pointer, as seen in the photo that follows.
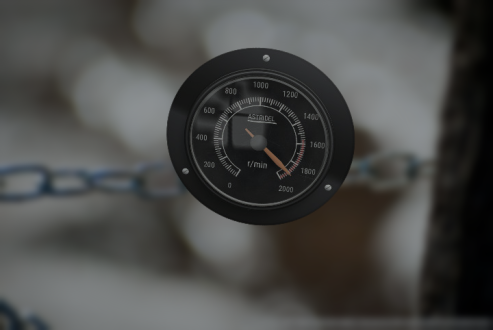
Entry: 1900 rpm
